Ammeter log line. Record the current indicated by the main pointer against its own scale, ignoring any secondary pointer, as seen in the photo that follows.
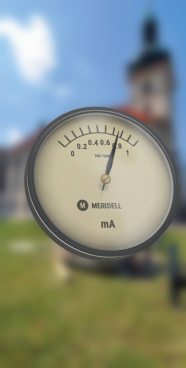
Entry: 0.75 mA
